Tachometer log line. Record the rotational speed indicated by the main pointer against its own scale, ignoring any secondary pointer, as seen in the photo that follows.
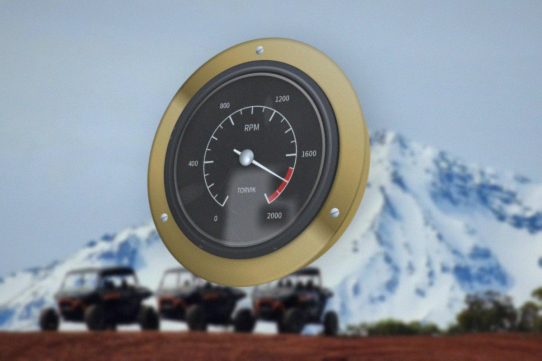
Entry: 1800 rpm
